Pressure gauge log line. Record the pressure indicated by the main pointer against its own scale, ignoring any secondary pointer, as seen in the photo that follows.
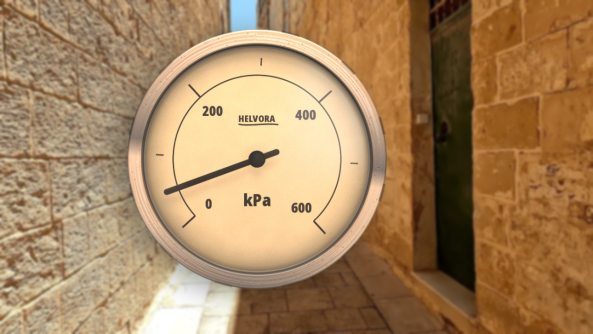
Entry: 50 kPa
